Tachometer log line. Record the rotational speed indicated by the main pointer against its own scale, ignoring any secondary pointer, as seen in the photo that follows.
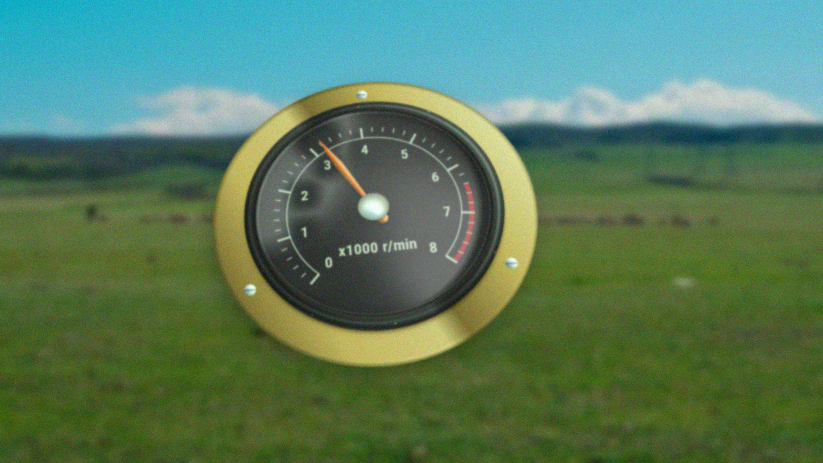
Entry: 3200 rpm
